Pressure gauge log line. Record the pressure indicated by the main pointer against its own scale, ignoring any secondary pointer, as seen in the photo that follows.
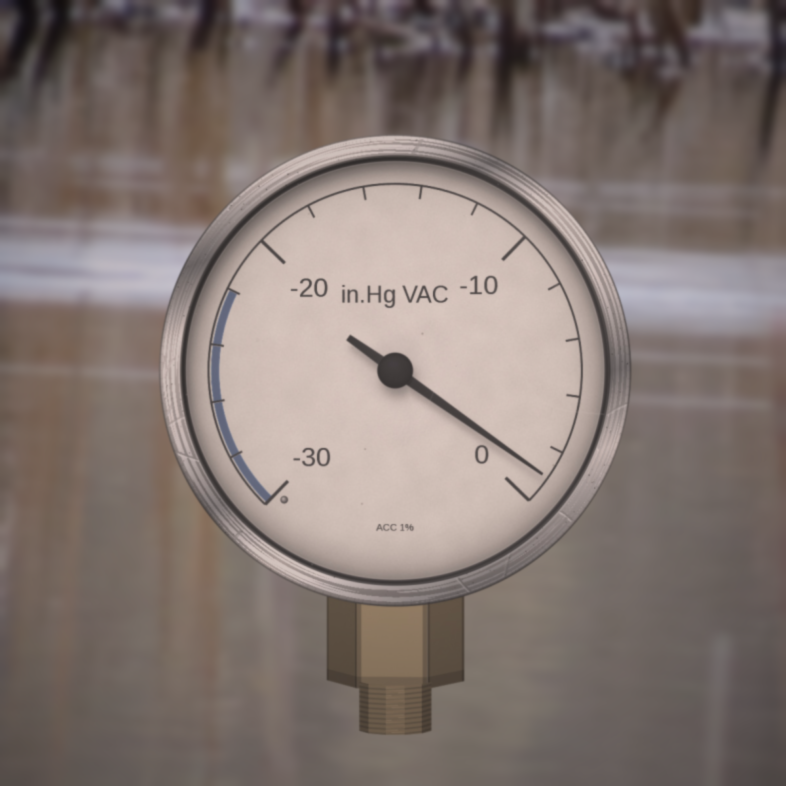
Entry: -1 inHg
